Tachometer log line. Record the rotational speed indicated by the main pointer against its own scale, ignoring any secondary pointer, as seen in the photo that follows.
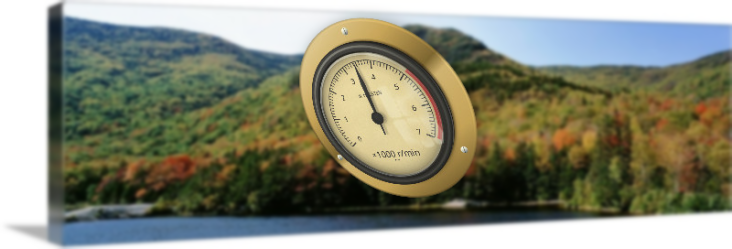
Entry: 3500 rpm
